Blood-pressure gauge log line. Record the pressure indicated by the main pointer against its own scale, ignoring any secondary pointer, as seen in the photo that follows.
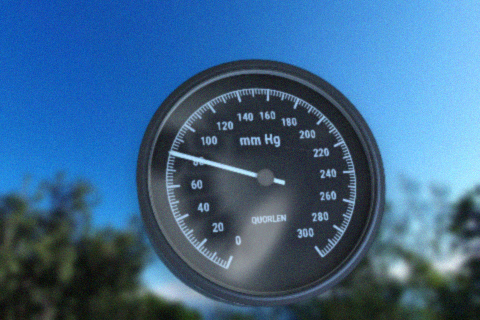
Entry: 80 mmHg
